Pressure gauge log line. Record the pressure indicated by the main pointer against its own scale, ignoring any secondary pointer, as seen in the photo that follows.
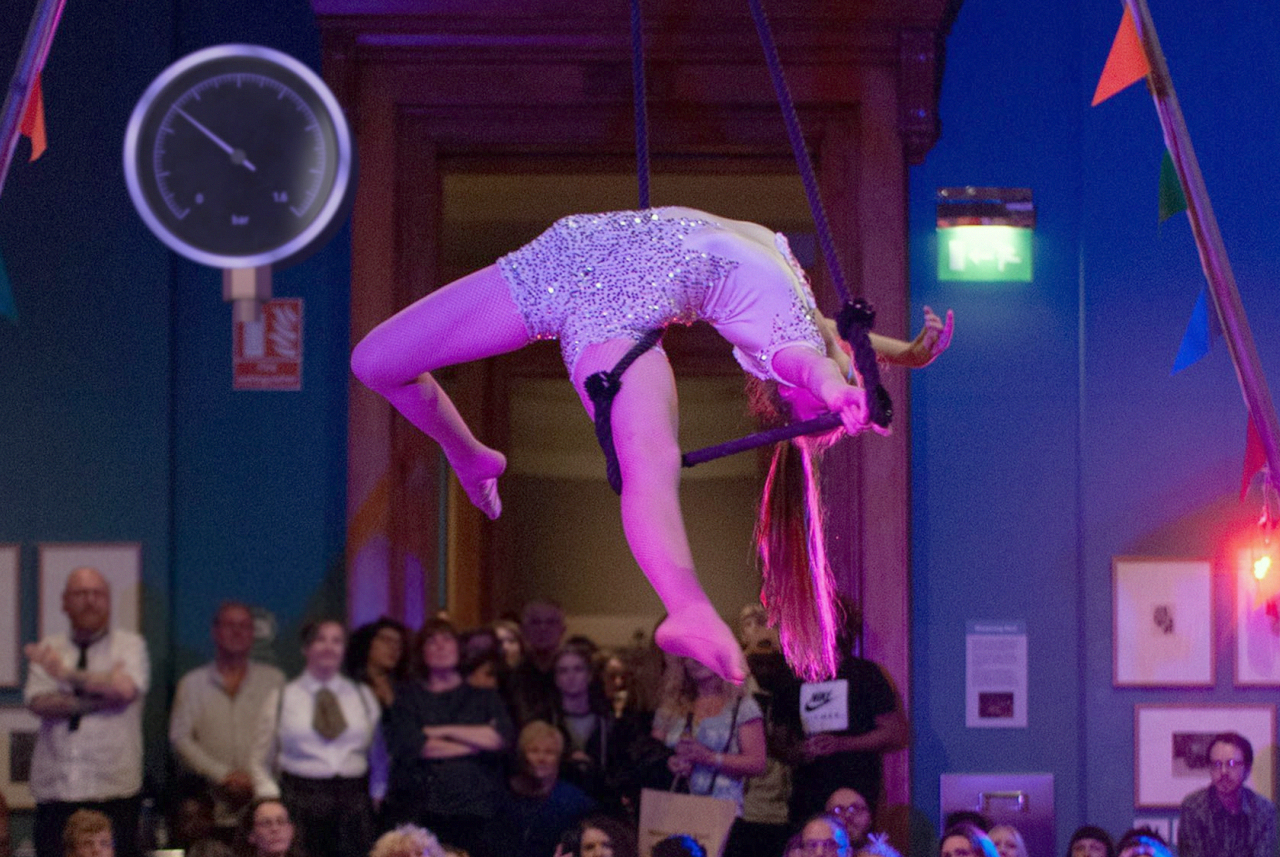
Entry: 0.5 bar
